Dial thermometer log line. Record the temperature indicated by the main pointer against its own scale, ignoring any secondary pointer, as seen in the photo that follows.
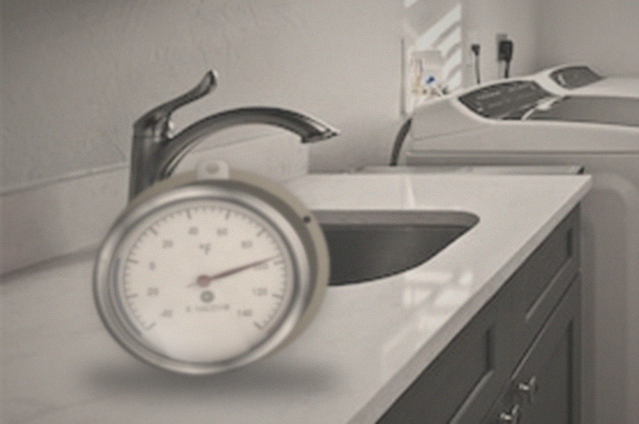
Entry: 96 °F
